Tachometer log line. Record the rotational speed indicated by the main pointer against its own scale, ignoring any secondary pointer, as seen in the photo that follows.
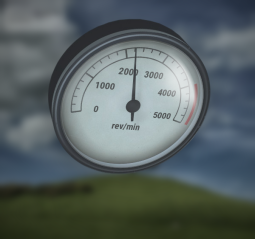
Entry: 2200 rpm
